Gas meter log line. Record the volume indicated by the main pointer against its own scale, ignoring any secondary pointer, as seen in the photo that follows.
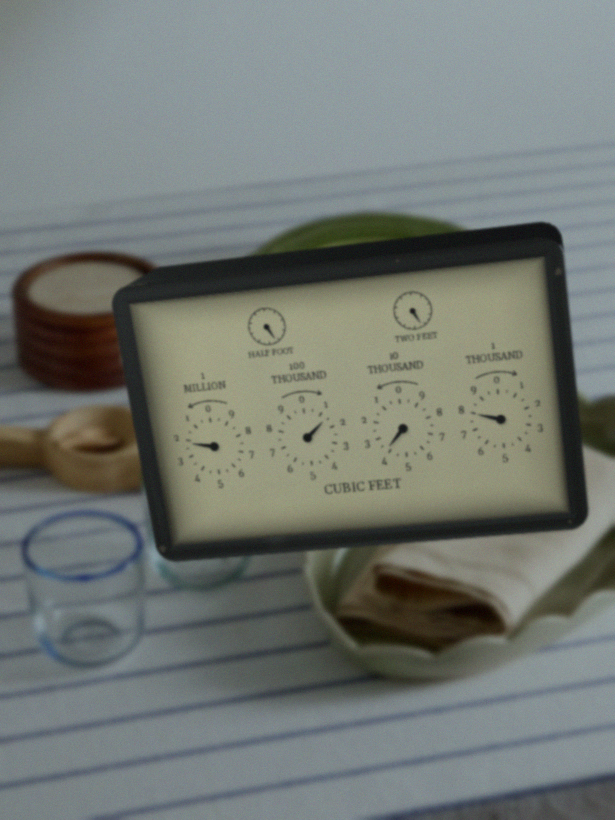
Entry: 213800 ft³
